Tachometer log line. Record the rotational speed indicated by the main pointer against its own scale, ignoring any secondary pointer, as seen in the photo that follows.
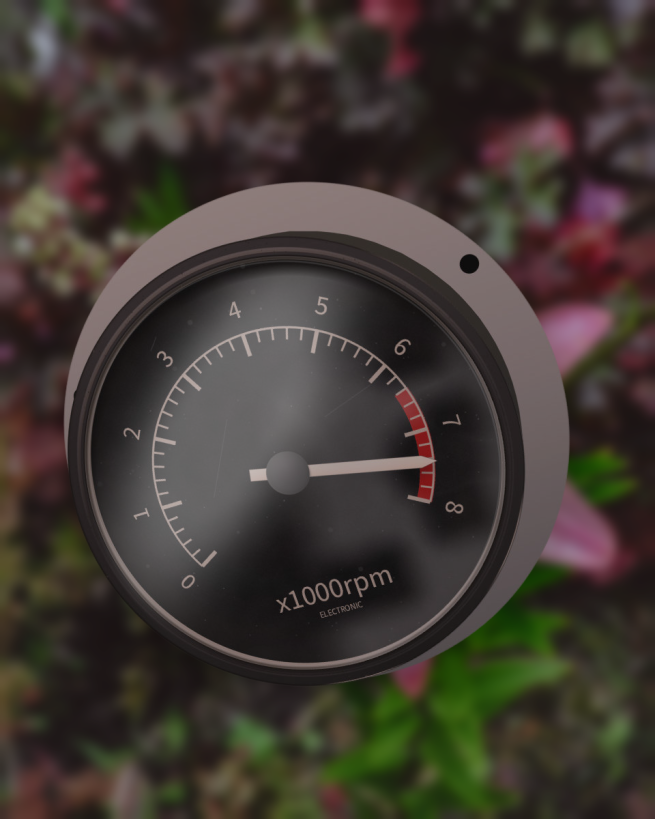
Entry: 7400 rpm
